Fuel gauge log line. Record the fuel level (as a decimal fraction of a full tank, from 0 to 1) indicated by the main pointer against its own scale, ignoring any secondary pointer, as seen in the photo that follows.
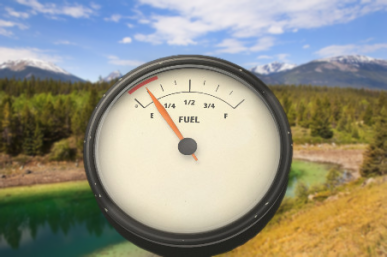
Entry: 0.125
